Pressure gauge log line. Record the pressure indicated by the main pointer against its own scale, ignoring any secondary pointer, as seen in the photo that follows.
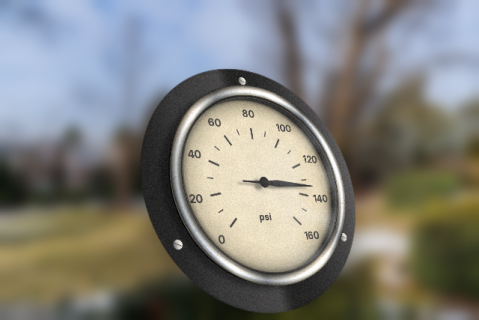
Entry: 135 psi
